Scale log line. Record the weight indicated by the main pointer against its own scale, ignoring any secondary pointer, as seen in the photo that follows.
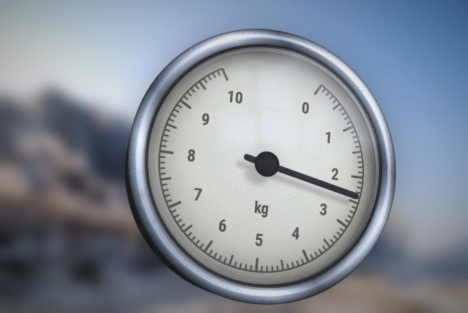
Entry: 2.4 kg
